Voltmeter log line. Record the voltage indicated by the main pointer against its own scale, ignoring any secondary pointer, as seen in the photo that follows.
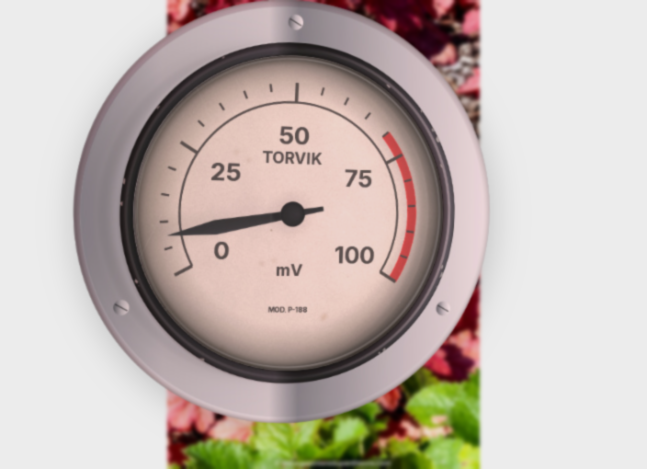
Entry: 7.5 mV
